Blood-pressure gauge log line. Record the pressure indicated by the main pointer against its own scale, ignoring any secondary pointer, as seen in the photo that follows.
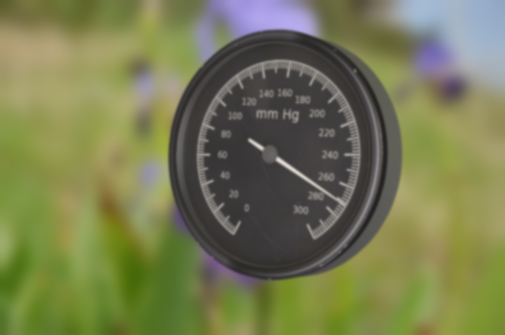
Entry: 270 mmHg
